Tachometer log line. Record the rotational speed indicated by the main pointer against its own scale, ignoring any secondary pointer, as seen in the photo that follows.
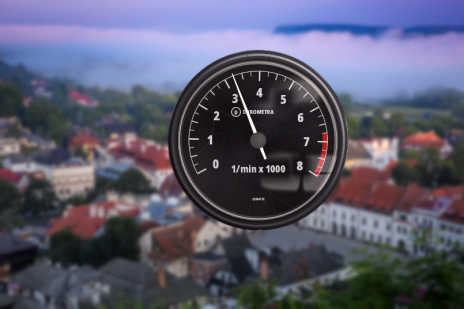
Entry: 3250 rpm
